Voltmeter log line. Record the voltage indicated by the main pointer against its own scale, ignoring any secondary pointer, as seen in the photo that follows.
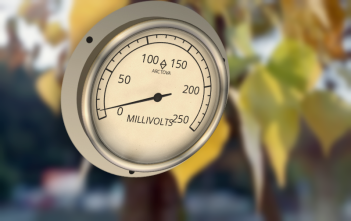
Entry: 10 mV
